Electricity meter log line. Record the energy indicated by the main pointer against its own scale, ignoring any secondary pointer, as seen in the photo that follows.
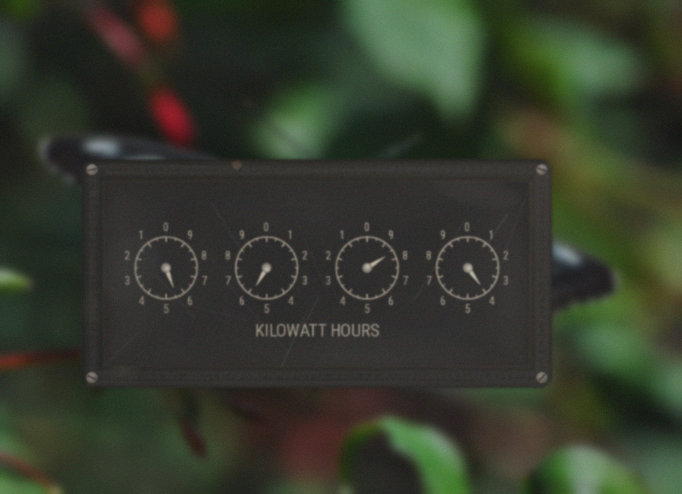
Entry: 5584 kWh
